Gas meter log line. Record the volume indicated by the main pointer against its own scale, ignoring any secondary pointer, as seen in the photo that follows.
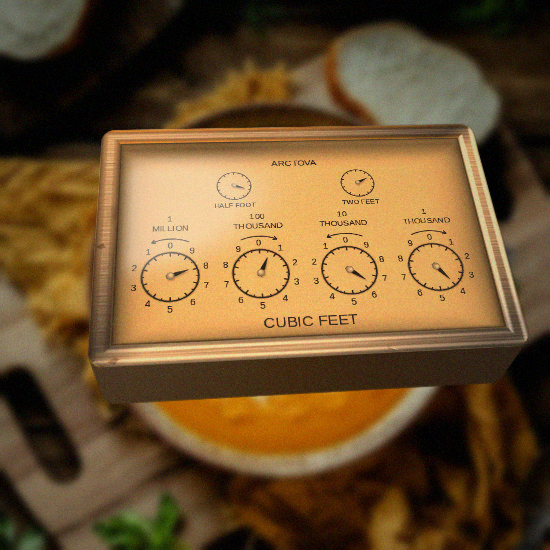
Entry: 806400 ft³
